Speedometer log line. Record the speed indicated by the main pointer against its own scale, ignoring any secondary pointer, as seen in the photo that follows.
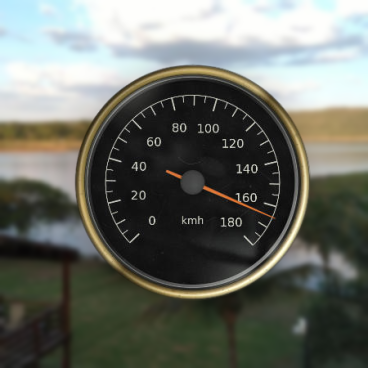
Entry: 165 km/h
